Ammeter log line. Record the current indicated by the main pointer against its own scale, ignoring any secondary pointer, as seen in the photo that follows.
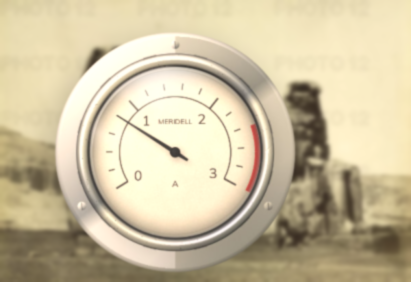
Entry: 0.8 A
